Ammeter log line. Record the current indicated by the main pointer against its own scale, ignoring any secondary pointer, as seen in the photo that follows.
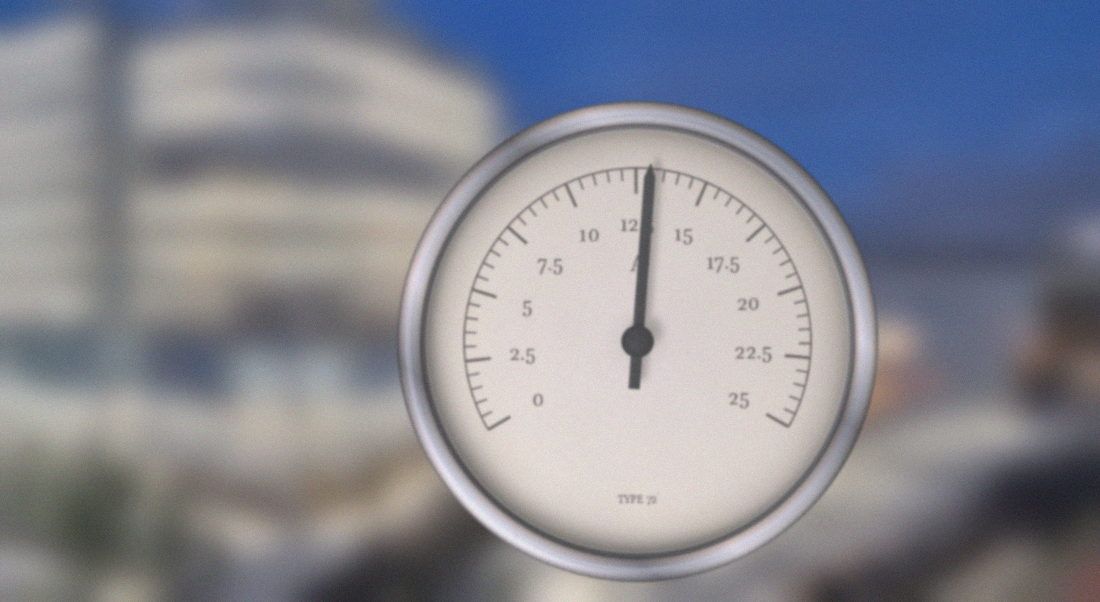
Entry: 13 A
